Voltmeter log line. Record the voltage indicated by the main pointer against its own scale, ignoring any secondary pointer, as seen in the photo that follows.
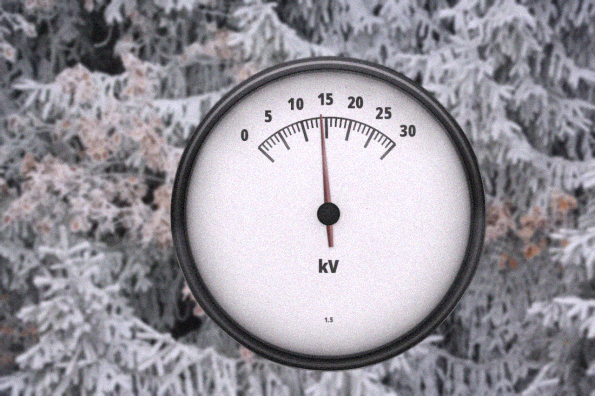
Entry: 14 kV
